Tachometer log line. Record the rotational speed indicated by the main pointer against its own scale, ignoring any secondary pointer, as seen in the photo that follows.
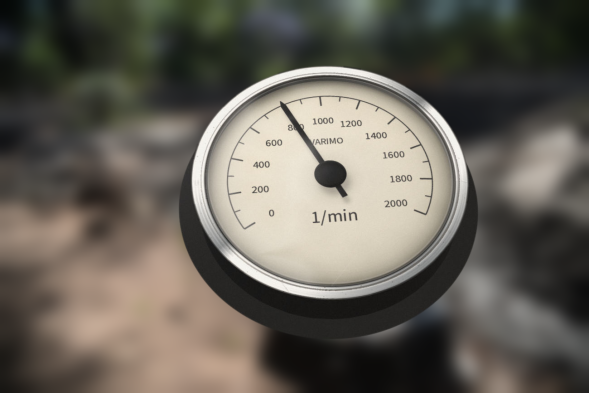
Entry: 800 rpm
